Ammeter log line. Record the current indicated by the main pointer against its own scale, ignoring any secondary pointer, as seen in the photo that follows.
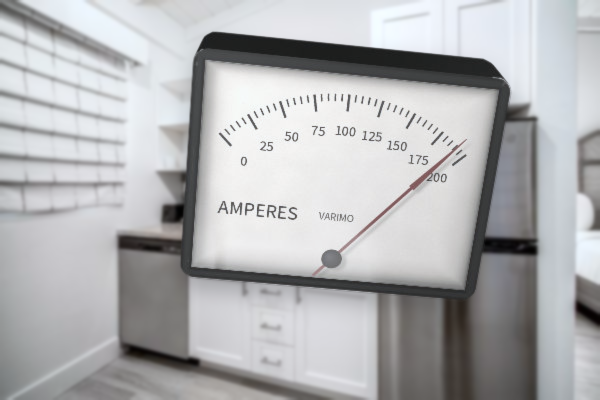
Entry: 190 A
